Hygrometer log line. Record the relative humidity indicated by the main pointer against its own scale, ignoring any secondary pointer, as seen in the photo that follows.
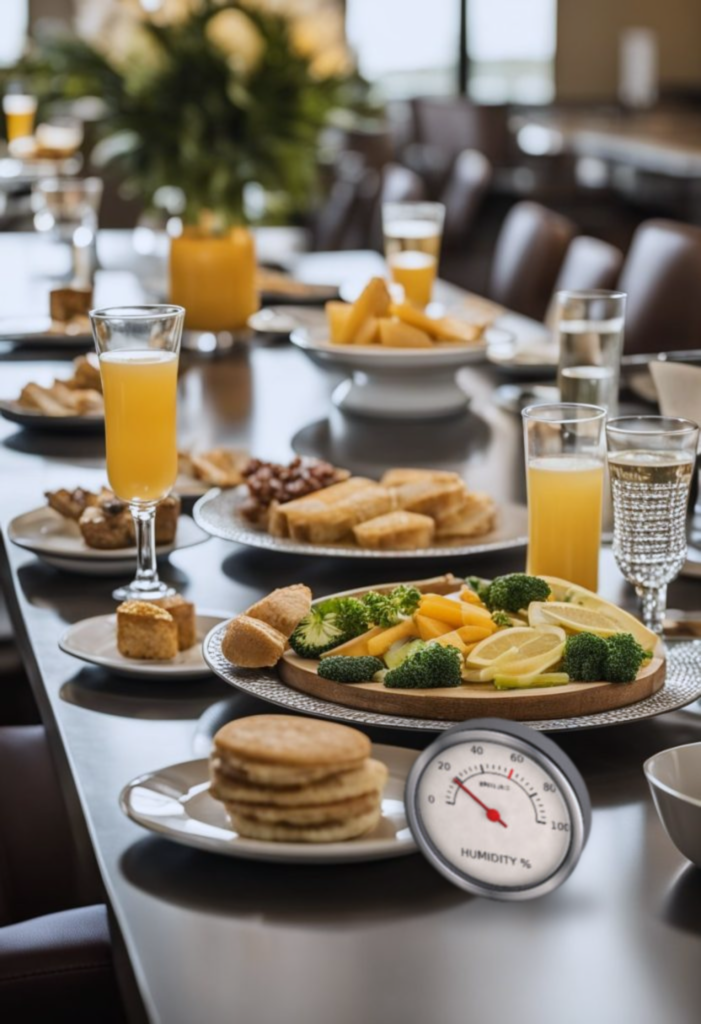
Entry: 20 %
